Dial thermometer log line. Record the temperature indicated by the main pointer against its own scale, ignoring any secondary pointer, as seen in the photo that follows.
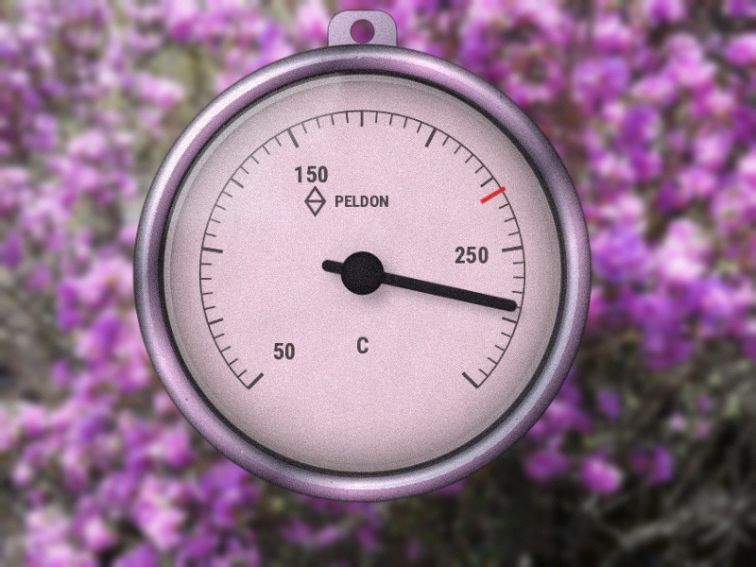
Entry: 270 °C
